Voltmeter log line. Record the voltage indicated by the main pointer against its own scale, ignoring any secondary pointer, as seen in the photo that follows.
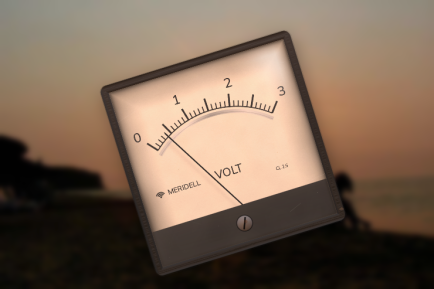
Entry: 0.4 V
